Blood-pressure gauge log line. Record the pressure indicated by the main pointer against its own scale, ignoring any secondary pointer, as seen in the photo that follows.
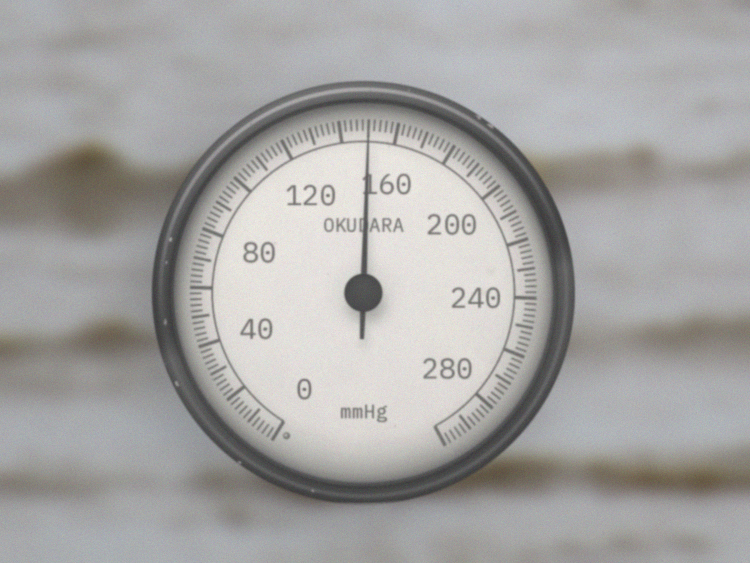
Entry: 150 mmHg
